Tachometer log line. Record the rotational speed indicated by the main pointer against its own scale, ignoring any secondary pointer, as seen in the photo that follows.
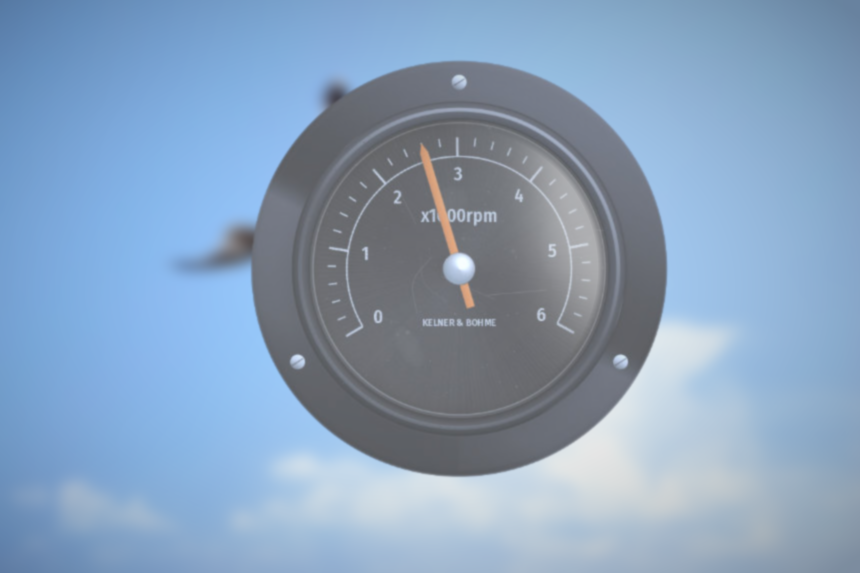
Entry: 2600 rpm
